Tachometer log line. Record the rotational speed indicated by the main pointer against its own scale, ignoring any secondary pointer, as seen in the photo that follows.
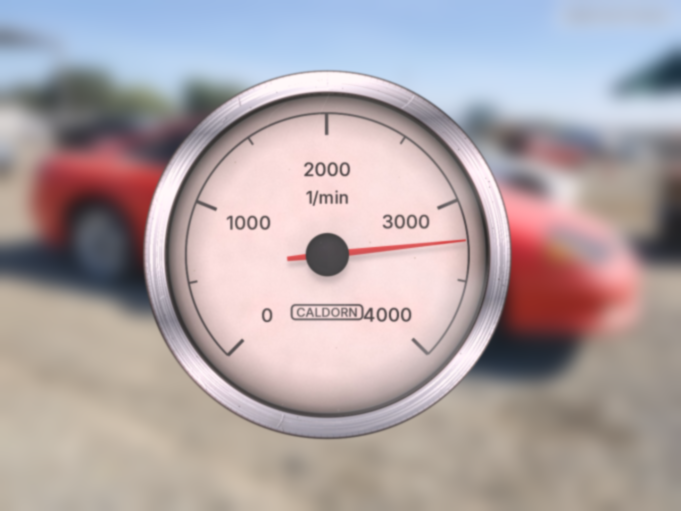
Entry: 3250 rpm
